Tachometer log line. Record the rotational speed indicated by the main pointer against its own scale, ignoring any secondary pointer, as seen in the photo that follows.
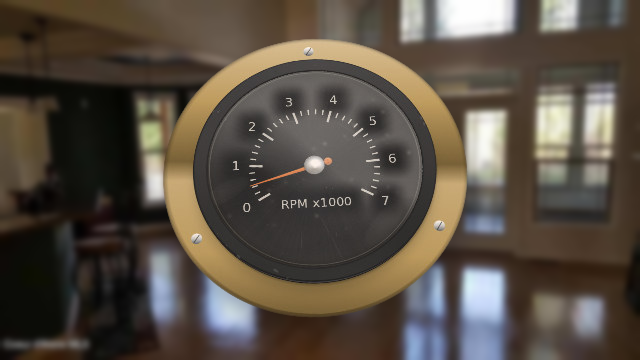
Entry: 400 rpm
